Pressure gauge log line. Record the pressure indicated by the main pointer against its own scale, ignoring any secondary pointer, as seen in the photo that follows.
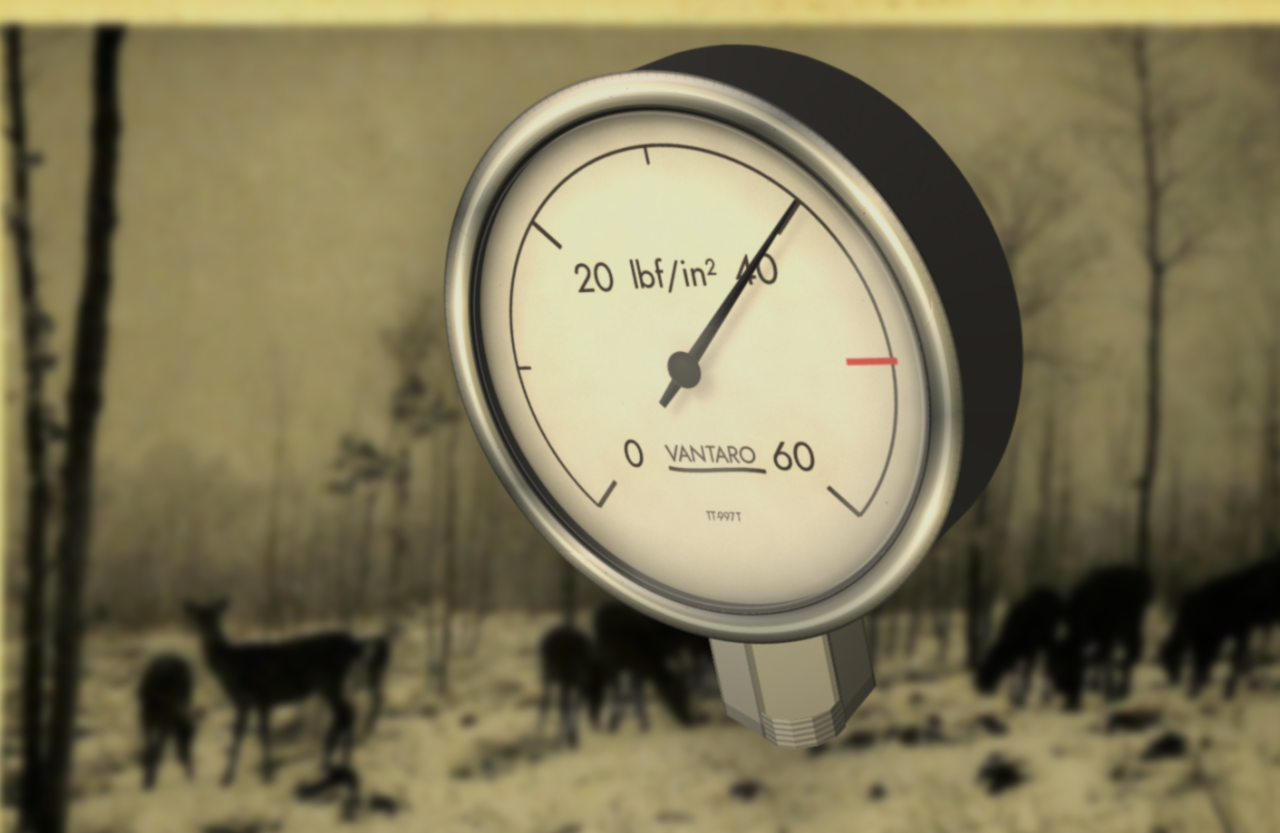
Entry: 40 psi
